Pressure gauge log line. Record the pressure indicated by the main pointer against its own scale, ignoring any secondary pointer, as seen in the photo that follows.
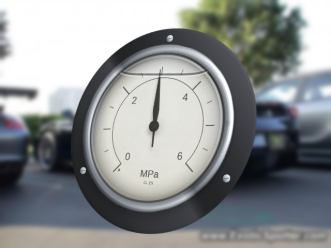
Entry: 3 MPa
